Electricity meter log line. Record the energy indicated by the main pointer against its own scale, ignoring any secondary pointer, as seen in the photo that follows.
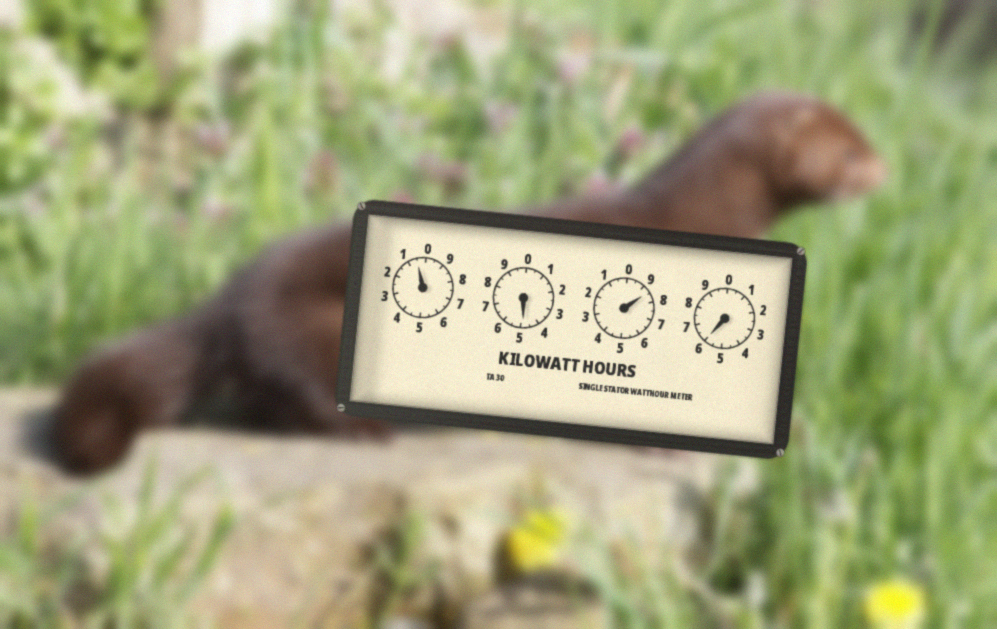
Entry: 486 kWh
